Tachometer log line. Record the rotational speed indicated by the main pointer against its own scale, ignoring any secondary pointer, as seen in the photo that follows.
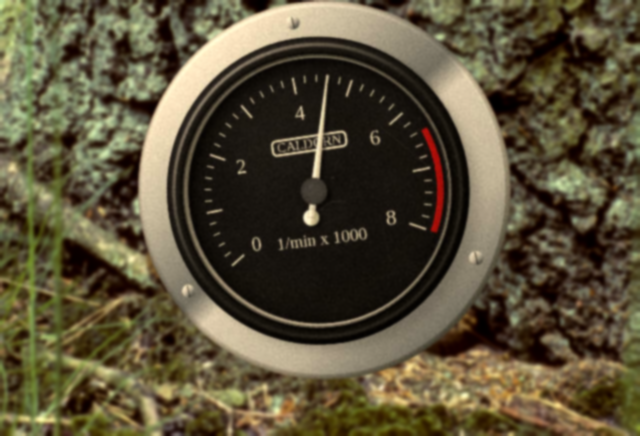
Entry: 4600 rpm
